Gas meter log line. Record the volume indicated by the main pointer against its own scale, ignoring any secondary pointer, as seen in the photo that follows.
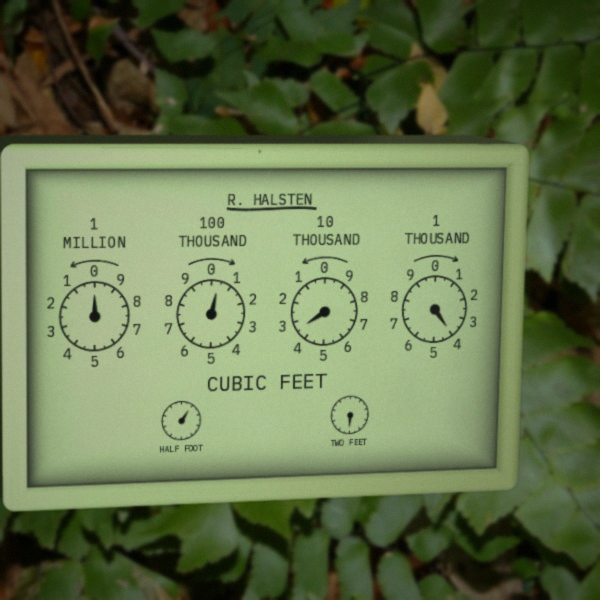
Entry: 3400 ft³
